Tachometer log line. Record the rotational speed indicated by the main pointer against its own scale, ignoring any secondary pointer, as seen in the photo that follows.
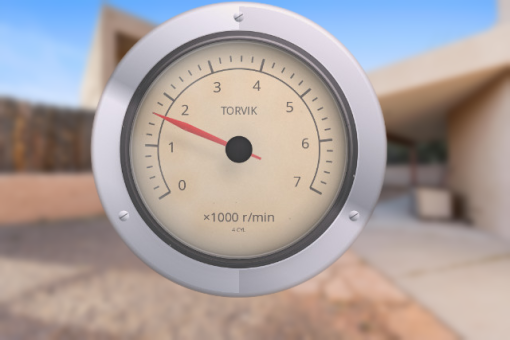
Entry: 1600 rpm
